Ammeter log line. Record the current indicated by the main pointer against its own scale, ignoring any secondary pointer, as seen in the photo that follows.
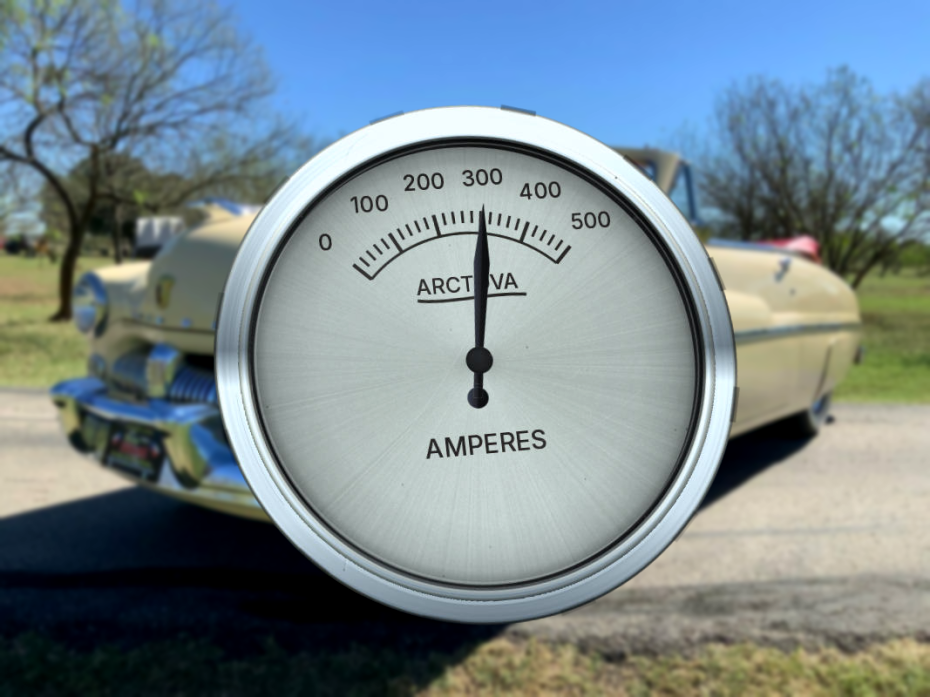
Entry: 300 A
